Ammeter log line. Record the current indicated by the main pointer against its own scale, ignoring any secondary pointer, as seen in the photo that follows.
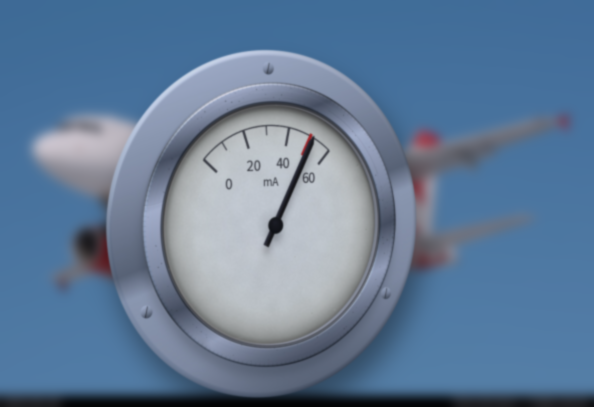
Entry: 50 mA
